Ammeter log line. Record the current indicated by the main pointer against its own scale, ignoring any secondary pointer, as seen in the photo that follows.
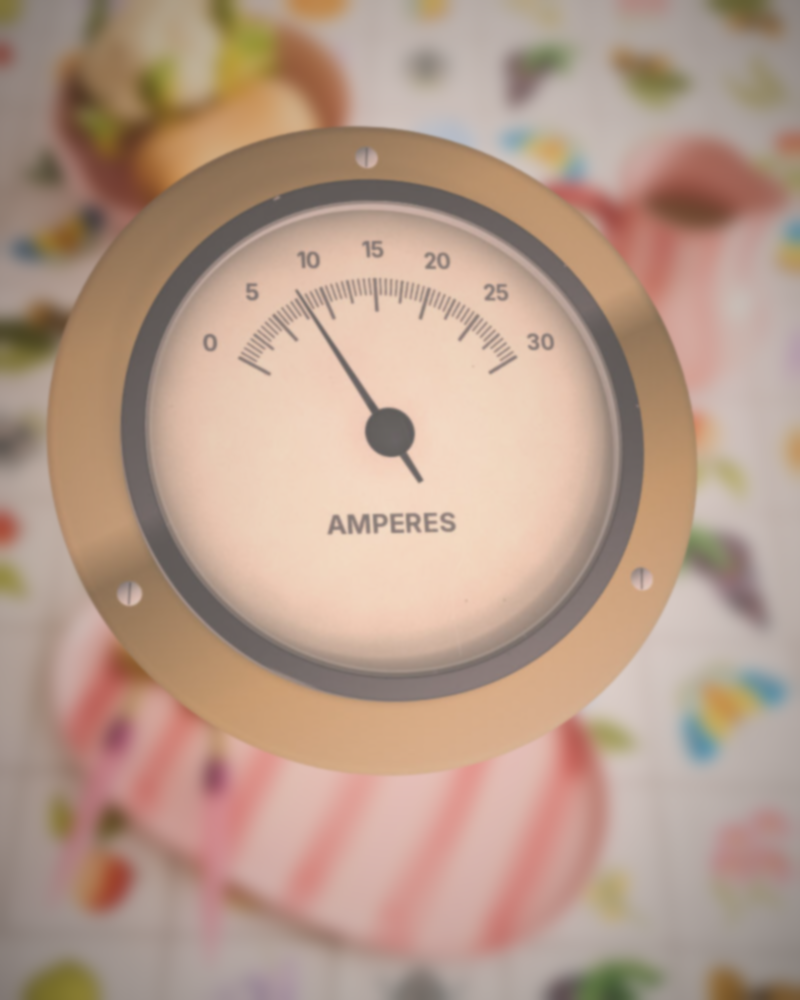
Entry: 7.5 A
